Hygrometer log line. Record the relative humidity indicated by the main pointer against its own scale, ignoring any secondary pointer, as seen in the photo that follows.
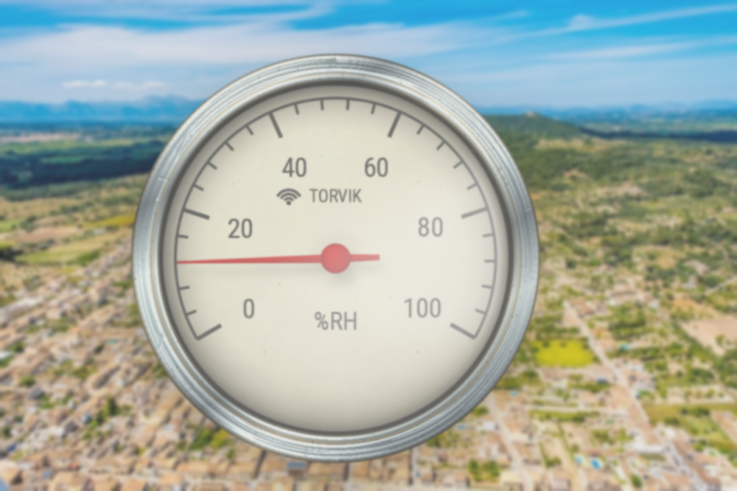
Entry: 12 %
